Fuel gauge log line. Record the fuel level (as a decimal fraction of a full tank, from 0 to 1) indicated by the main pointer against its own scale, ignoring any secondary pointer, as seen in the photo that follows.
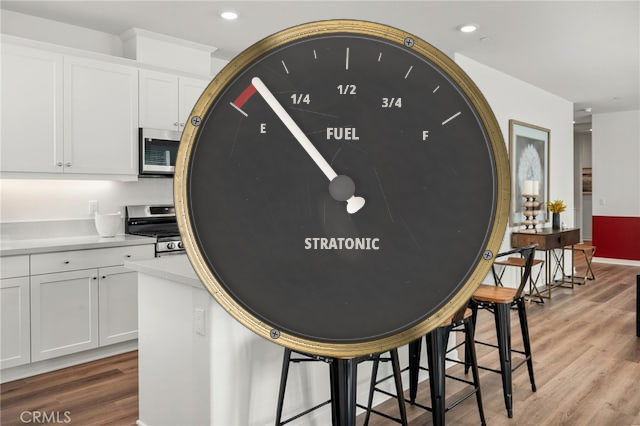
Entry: 0.125
